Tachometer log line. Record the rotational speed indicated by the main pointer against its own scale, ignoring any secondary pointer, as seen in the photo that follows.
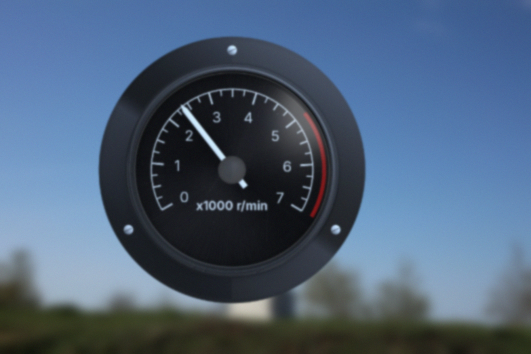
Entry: 2375 rpm
